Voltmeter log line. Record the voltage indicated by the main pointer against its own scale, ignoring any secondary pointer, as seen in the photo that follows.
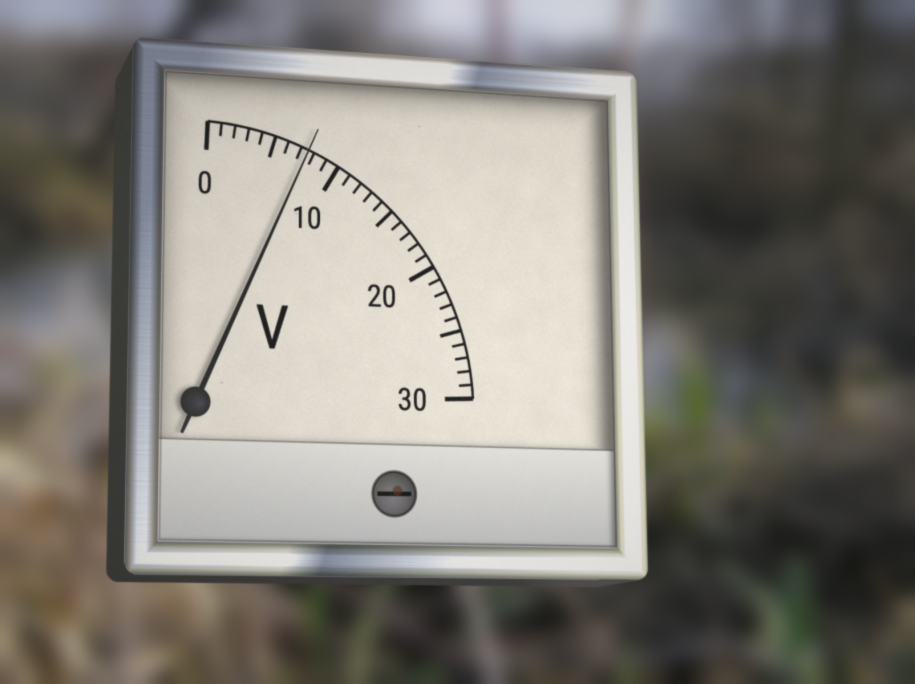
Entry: 7.5 V
